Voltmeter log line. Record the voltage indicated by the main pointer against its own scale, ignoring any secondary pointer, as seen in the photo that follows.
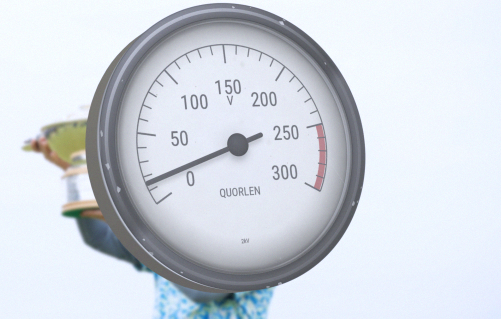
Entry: 15 V
